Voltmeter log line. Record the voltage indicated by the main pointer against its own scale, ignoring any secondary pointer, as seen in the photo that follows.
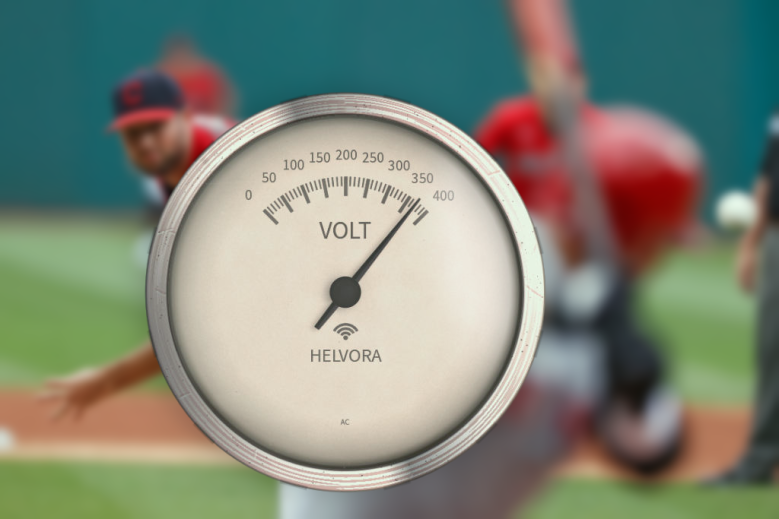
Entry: 370 V
